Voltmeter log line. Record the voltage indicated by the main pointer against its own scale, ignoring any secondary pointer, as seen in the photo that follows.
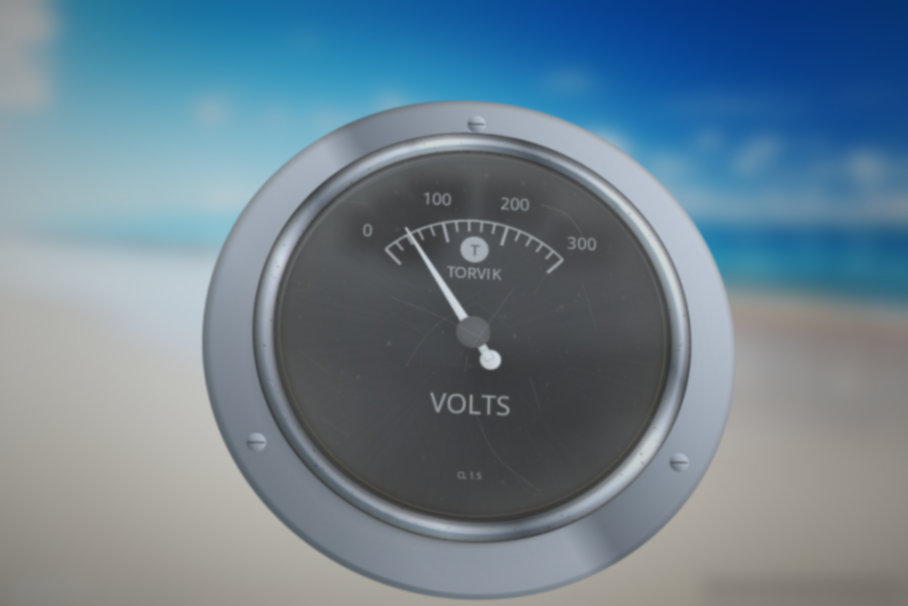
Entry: 40 V
